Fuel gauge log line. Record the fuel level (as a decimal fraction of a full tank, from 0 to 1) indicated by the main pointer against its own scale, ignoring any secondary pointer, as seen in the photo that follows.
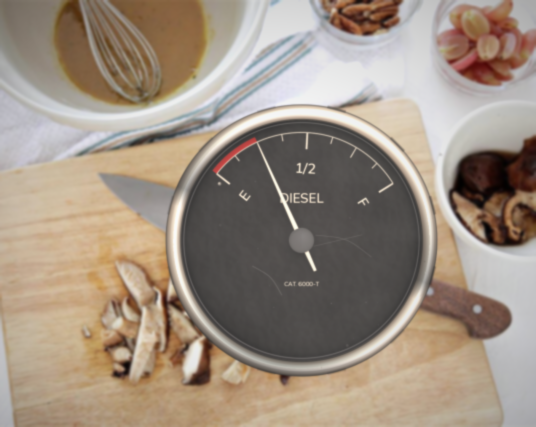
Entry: 0.25
